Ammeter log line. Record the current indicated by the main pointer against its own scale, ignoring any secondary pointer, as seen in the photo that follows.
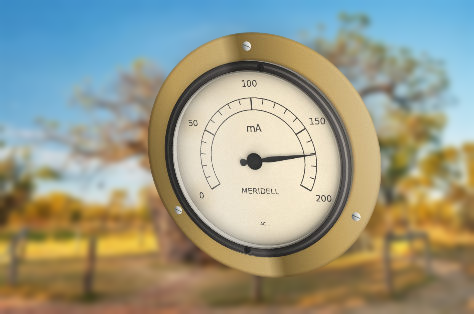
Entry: 170 mA
